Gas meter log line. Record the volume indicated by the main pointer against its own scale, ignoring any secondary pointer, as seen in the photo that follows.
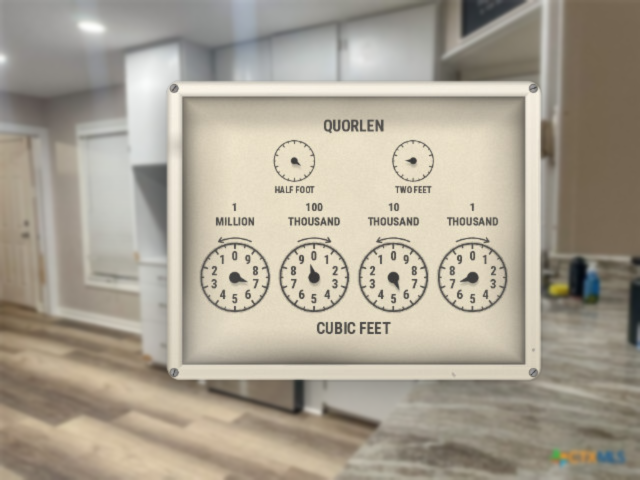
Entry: 695700 ft³
